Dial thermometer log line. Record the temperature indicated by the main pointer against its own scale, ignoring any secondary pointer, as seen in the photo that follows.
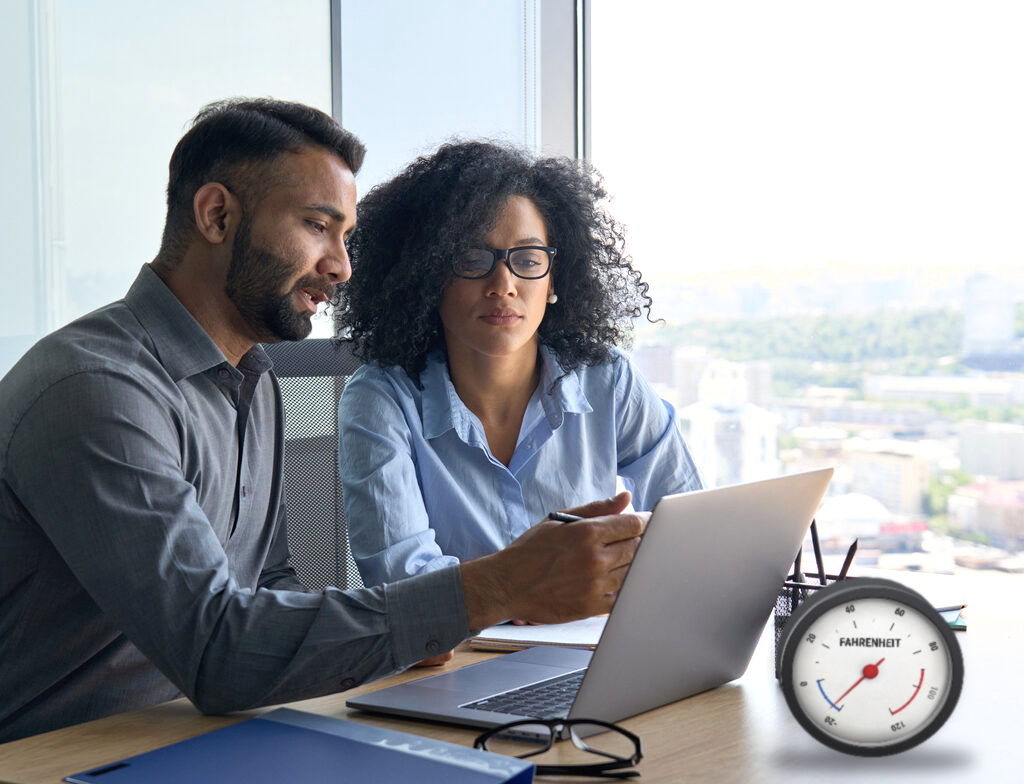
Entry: -15 °F
